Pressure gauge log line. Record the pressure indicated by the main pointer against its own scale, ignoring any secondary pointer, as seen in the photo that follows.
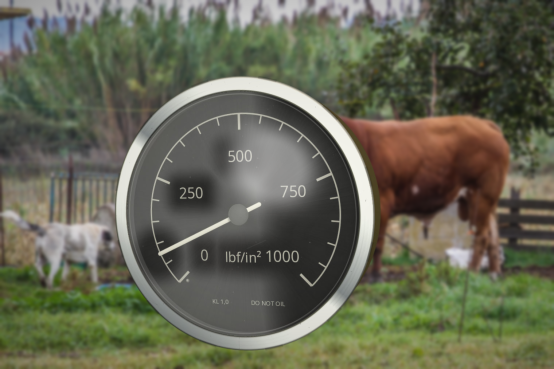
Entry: 75 psi
